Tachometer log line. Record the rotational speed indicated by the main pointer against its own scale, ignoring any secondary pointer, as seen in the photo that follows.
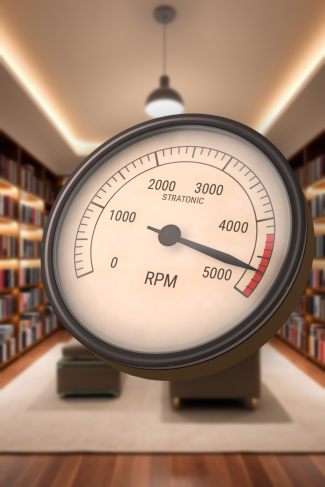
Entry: 4700 rpm
